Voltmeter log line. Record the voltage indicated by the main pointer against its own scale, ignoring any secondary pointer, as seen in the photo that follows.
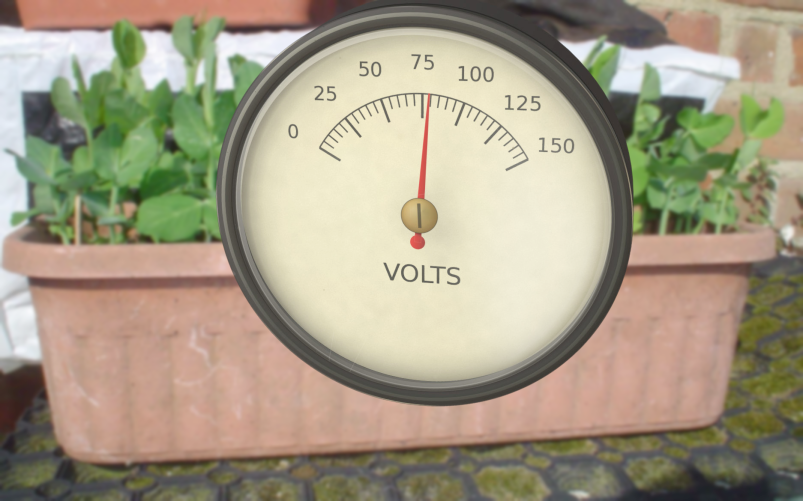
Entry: 80 V
